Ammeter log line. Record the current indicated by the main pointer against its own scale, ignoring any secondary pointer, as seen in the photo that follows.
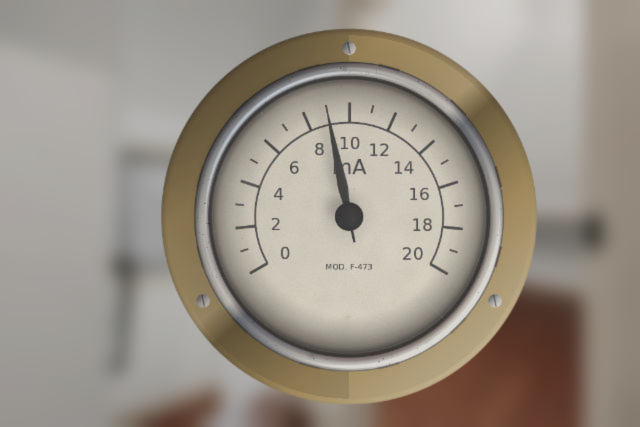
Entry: 9 mA
